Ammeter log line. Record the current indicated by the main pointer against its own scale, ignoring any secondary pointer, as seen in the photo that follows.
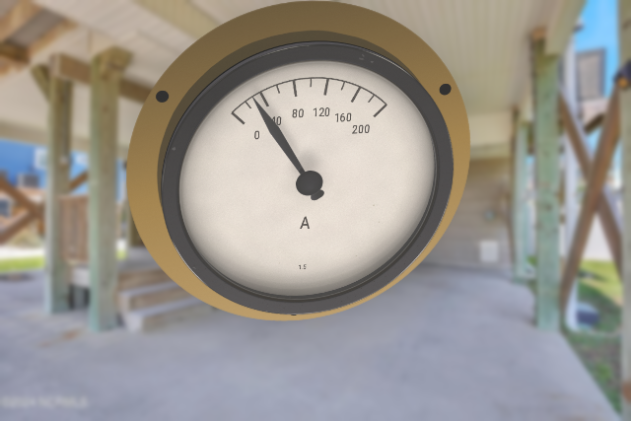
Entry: 30 A
